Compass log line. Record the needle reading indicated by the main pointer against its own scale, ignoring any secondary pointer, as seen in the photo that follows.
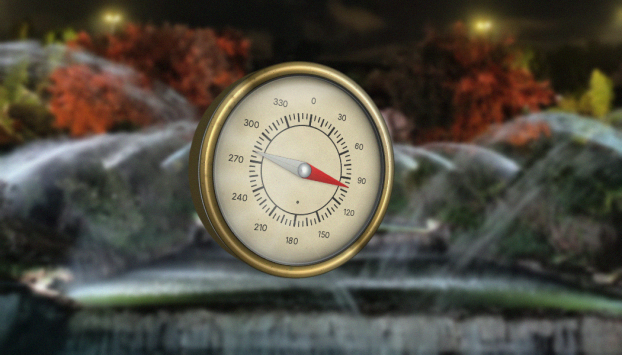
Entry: 100 °
